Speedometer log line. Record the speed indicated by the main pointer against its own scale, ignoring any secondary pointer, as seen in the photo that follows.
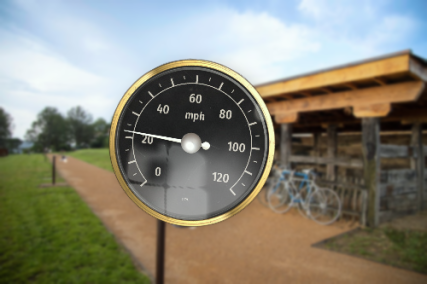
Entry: 22.5 mph
